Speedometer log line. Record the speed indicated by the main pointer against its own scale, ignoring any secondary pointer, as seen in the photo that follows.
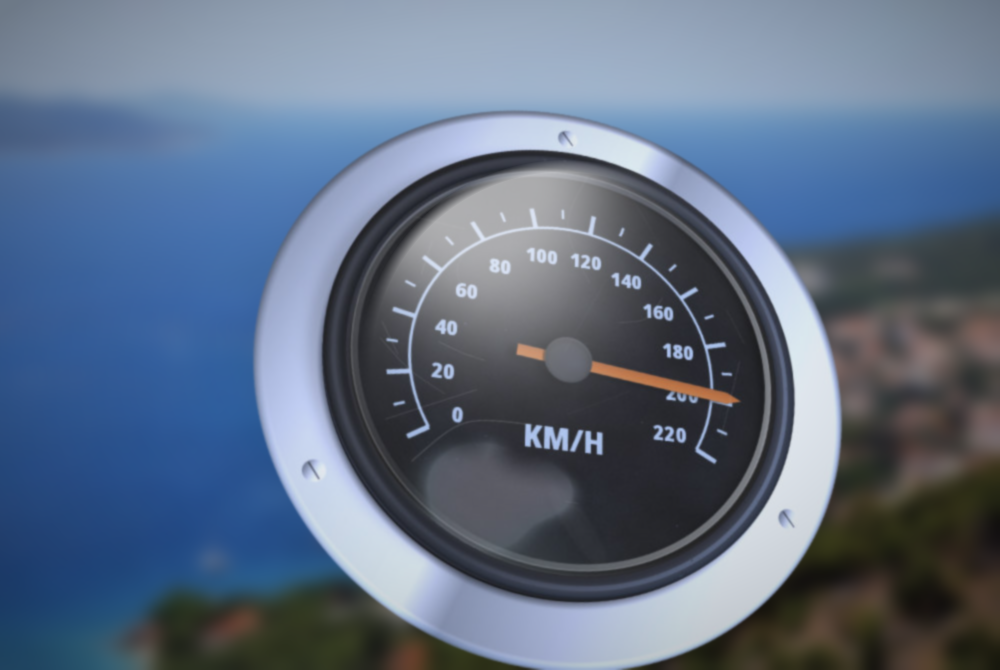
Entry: 200 km/h
